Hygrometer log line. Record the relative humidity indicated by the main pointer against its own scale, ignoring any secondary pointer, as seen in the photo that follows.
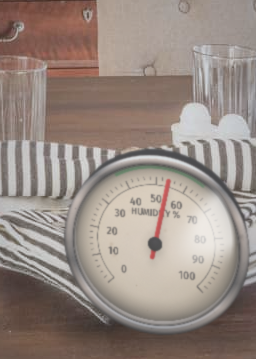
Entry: 54 %
